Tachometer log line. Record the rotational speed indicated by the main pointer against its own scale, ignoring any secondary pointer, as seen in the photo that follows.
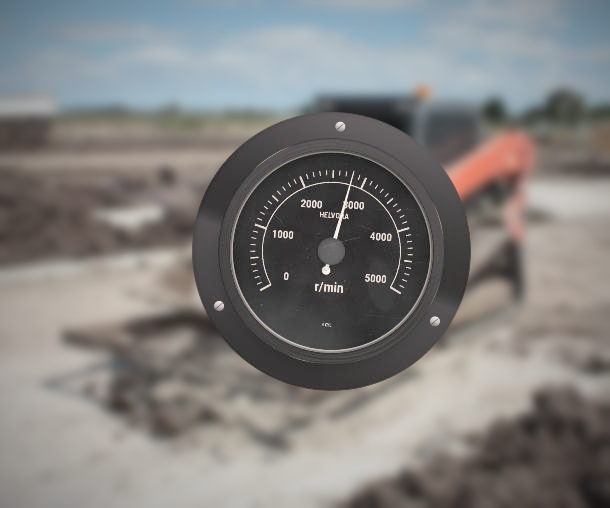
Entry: 2800 rpm
